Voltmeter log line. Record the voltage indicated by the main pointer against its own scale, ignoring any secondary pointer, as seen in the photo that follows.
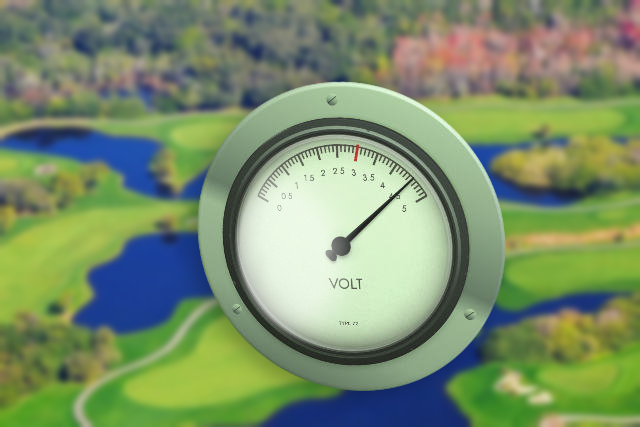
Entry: 4.5 V
